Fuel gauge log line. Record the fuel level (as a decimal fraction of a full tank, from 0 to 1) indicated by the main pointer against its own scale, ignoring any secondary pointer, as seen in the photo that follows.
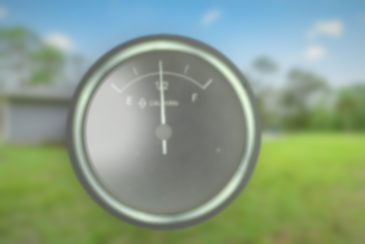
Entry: 0.5
